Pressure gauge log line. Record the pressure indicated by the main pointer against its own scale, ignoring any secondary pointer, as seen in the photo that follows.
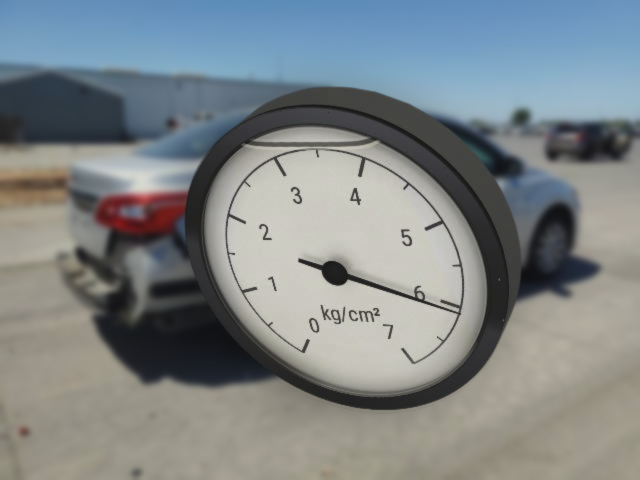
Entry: 6 kg/cm²
